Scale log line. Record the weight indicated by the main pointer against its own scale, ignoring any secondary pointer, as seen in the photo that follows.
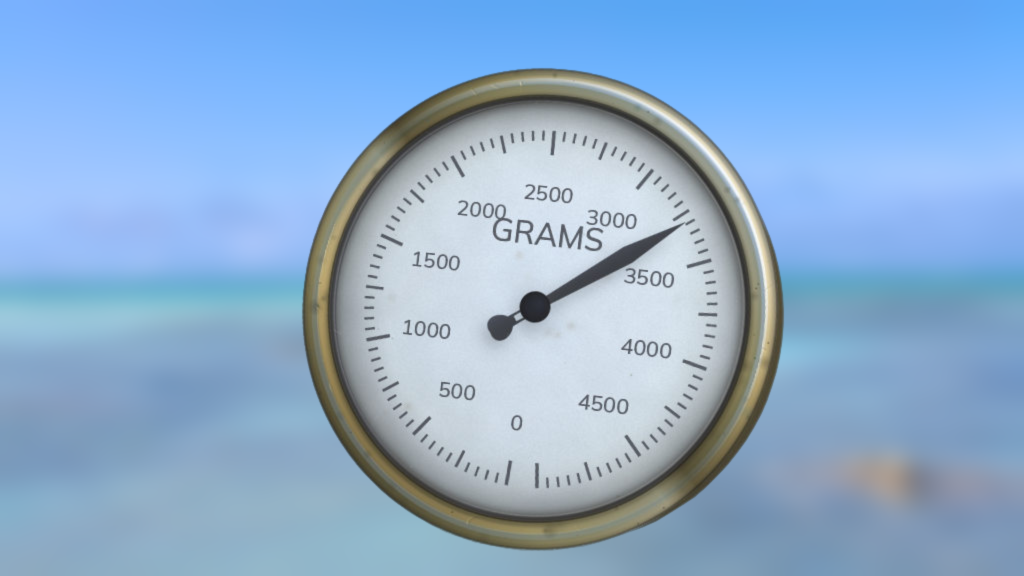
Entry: 3300 g
